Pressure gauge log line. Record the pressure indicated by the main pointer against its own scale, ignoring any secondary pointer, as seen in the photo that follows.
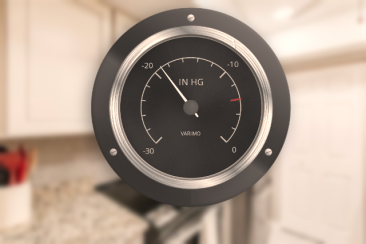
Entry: -19 inHg
